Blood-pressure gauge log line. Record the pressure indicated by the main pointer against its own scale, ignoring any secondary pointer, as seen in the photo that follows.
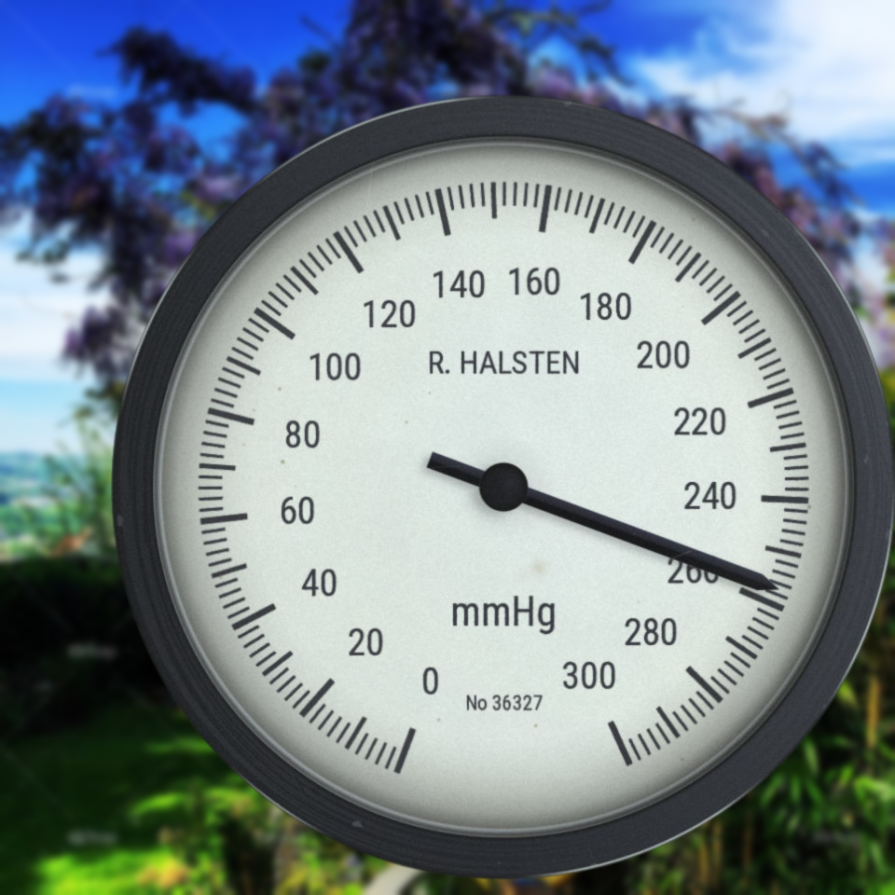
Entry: 257 mmHg
